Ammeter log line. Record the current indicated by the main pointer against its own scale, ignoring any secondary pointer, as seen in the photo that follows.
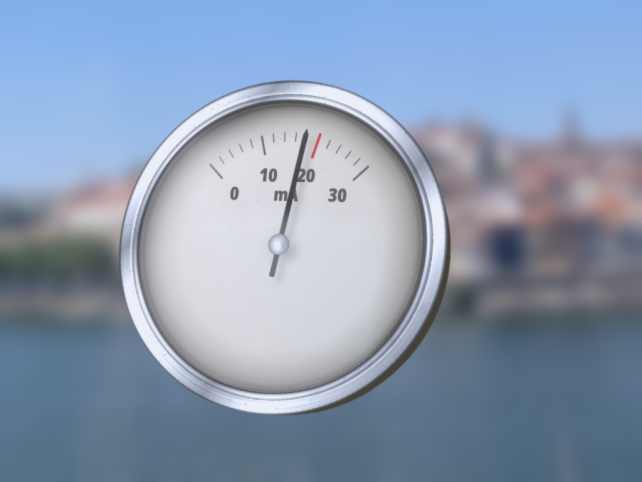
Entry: 18 mA
